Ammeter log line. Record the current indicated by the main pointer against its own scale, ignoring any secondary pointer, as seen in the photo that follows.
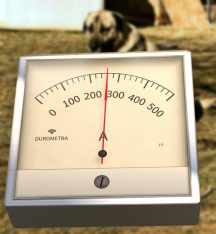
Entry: 260 A
